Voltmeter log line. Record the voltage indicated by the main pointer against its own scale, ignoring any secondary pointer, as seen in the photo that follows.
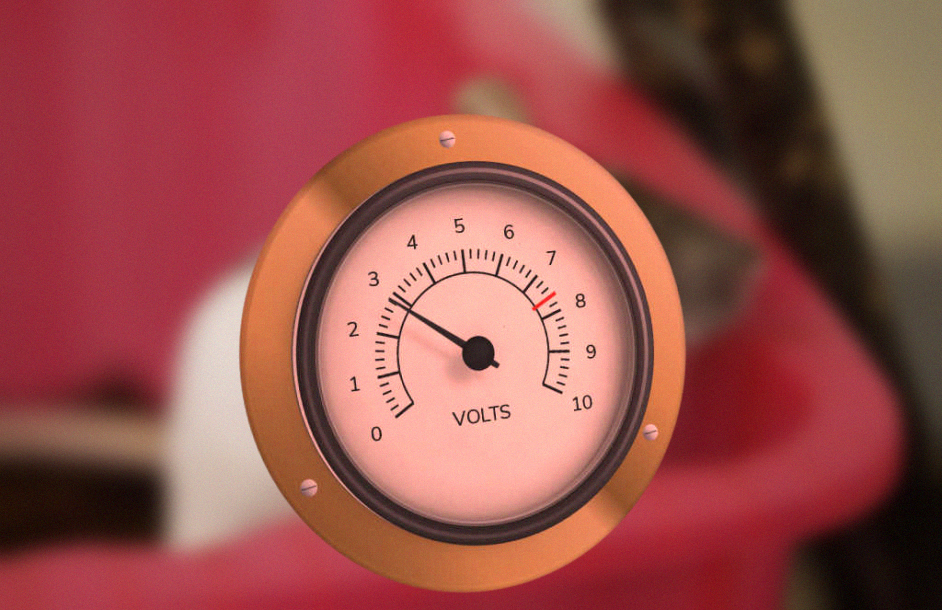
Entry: 2.8 V
